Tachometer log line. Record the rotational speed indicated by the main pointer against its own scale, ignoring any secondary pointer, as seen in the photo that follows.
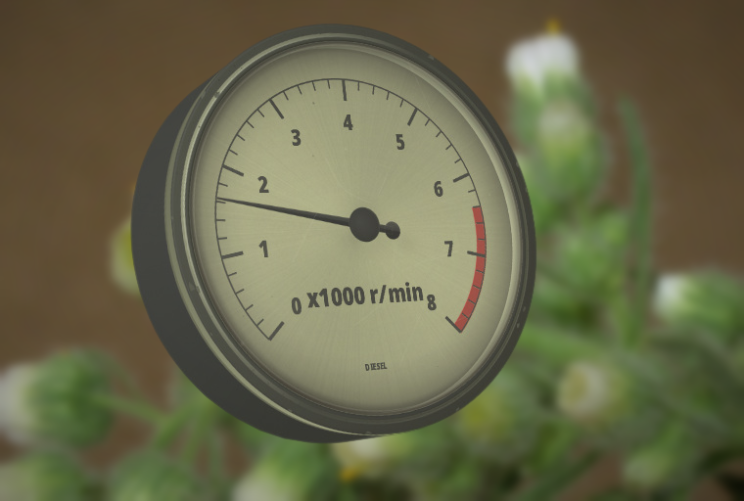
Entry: 1600 rpm
